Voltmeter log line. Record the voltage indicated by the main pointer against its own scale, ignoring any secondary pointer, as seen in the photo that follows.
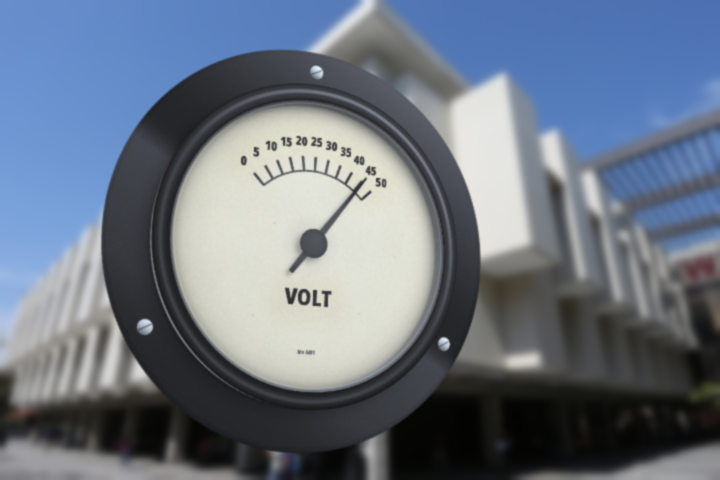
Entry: 45 V
